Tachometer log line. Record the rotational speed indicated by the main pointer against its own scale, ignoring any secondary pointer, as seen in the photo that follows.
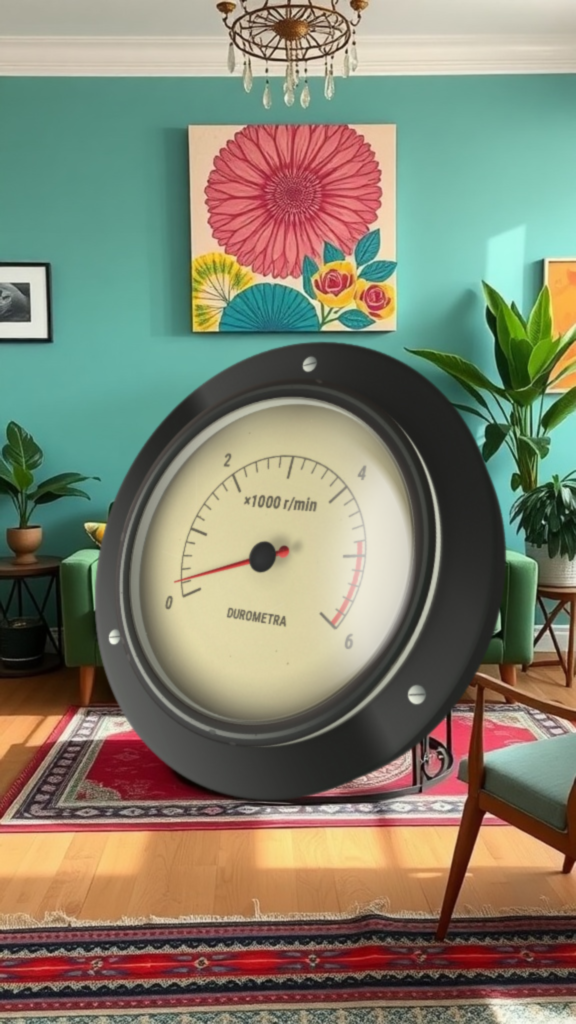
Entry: 200 rpm
